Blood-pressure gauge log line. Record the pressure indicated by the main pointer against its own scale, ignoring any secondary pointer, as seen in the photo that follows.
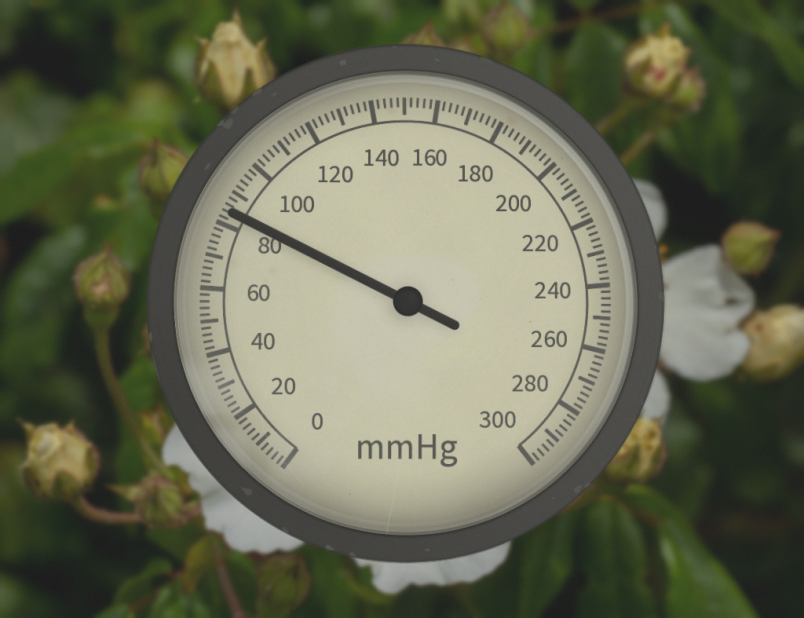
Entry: 84 mmHg
